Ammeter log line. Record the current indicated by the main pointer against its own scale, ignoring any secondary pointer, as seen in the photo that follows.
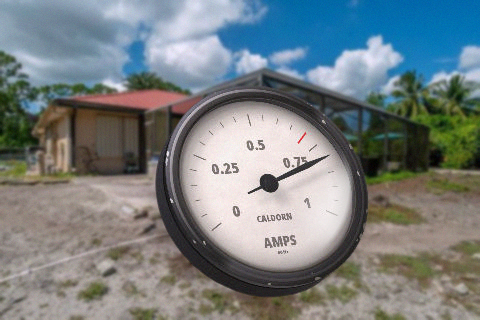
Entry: 0.8 A
